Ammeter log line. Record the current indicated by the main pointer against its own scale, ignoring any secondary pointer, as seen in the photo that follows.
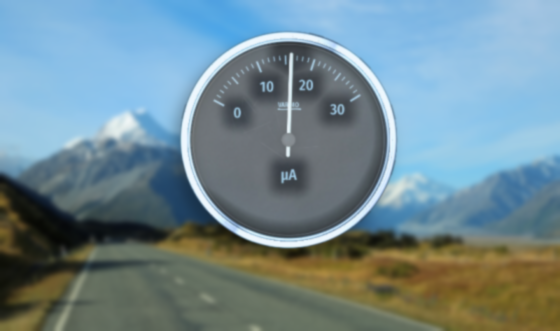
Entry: 16 µA
